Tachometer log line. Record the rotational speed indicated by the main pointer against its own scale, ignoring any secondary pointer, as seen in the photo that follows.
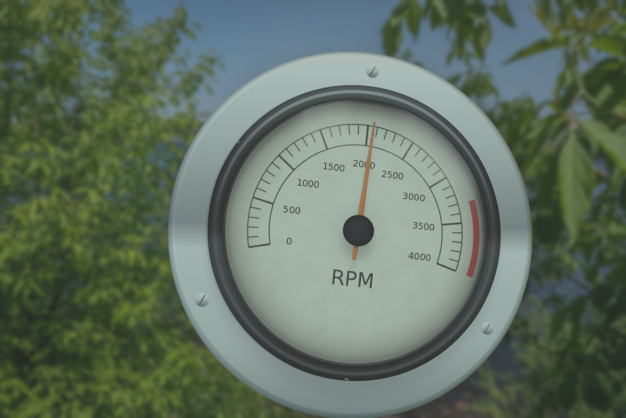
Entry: 2050 rpm
